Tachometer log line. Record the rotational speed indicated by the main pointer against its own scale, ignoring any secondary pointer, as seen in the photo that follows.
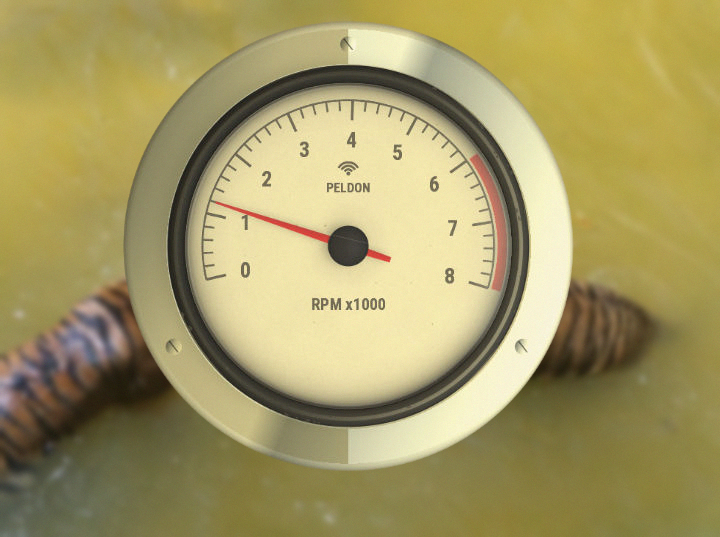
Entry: 1200 rpm
